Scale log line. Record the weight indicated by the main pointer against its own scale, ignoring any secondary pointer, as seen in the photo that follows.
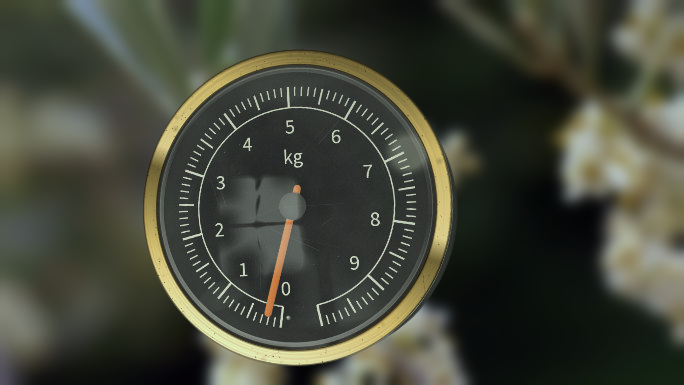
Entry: 0.2 kg
